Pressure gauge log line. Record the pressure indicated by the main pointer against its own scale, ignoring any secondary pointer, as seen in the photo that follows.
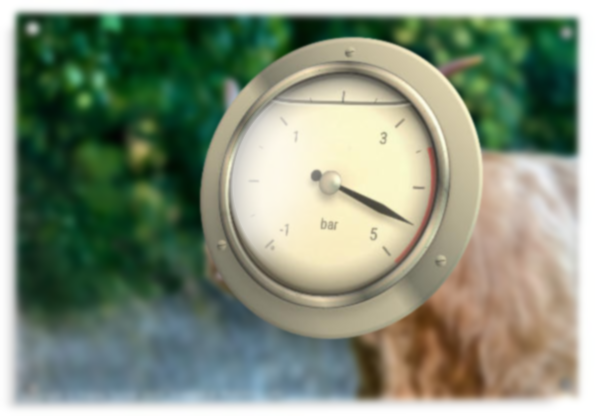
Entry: 4.5 bar
